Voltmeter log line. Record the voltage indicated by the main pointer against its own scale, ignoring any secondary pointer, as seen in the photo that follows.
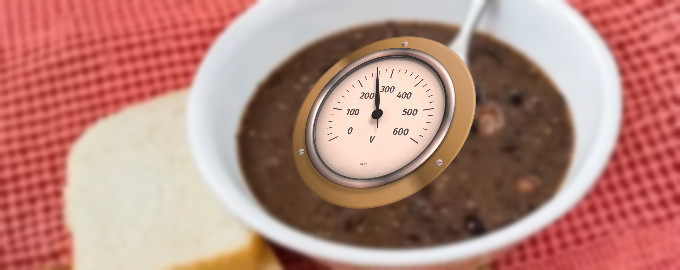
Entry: 260 V
